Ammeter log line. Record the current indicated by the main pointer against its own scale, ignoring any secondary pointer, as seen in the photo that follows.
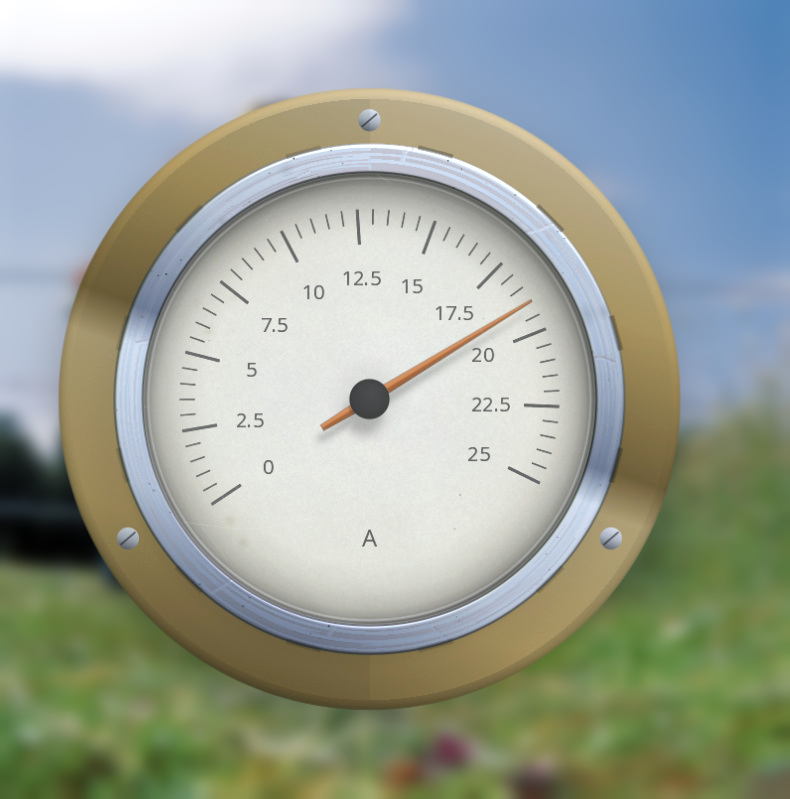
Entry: 19 A
